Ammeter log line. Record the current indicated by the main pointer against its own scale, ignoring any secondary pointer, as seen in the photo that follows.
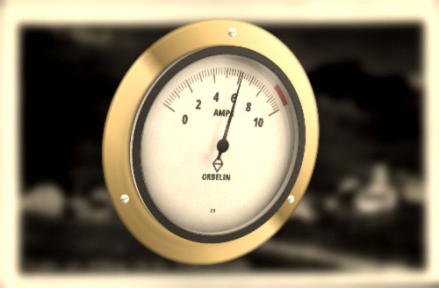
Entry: 6 A
